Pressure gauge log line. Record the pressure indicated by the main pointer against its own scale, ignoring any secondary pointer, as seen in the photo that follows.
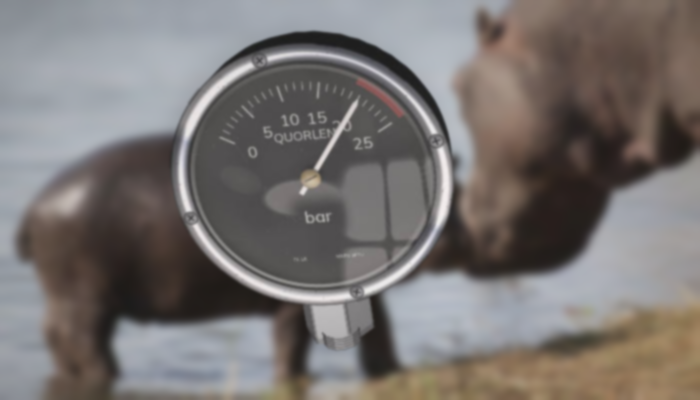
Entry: 20 bar
